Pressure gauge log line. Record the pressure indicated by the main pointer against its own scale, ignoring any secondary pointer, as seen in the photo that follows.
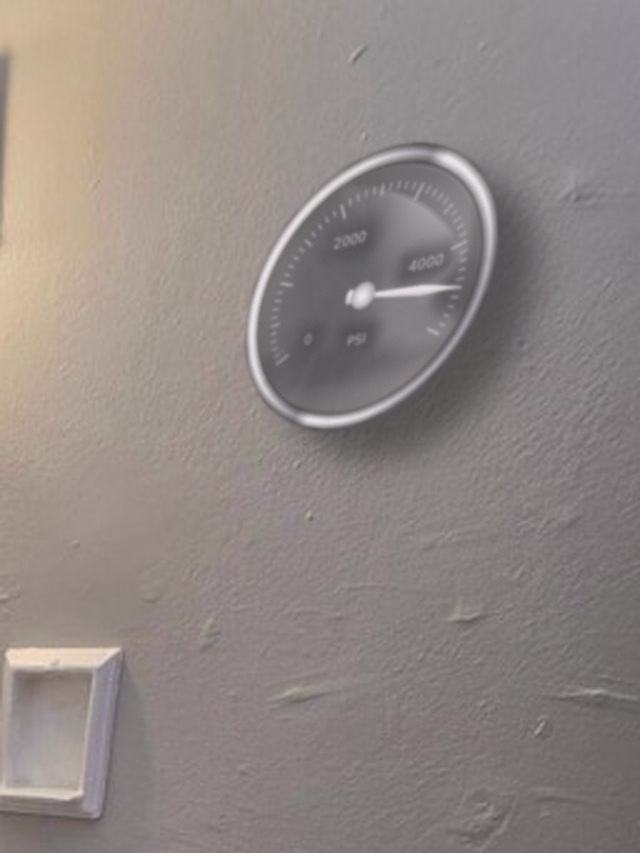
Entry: 4500 psi
